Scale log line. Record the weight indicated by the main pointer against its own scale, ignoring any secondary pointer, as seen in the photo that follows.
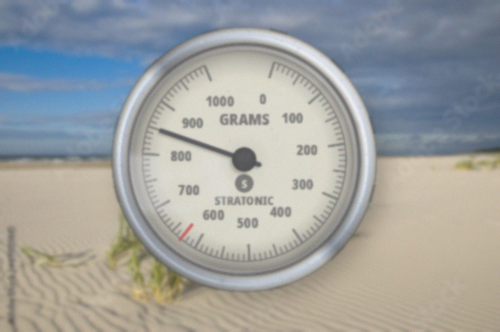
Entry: 850 g
